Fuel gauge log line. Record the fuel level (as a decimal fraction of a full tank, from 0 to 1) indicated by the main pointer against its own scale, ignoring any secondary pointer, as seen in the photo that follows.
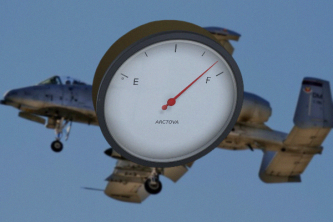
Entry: 0.875
